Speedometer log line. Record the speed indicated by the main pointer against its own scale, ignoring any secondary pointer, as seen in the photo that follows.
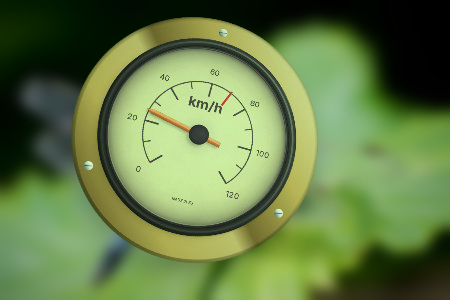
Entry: 25 km/h
